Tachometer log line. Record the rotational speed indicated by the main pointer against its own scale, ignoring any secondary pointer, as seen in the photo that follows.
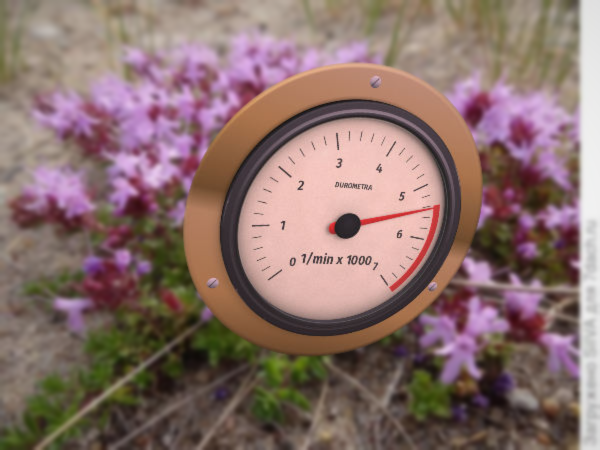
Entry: 5400 rpm
